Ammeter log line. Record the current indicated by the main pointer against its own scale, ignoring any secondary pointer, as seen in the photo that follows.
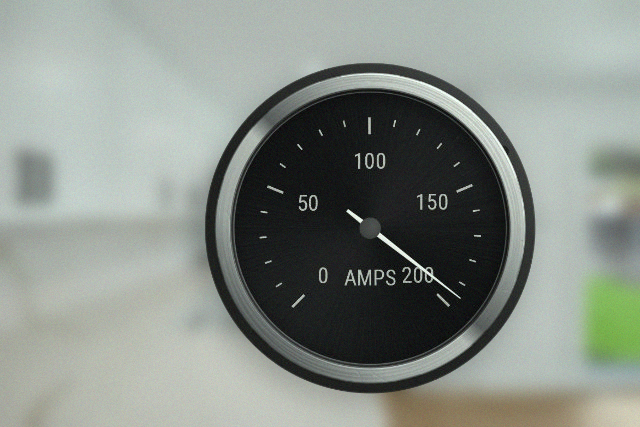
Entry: 195 A
